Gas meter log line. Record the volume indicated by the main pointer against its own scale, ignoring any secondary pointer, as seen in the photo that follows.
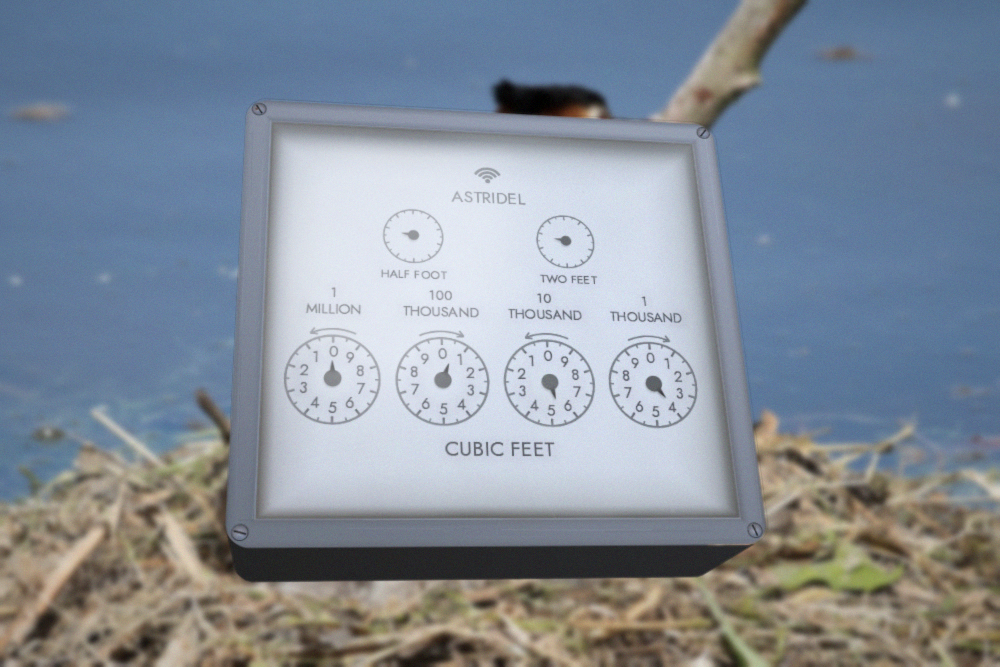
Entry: 5400 ft³
